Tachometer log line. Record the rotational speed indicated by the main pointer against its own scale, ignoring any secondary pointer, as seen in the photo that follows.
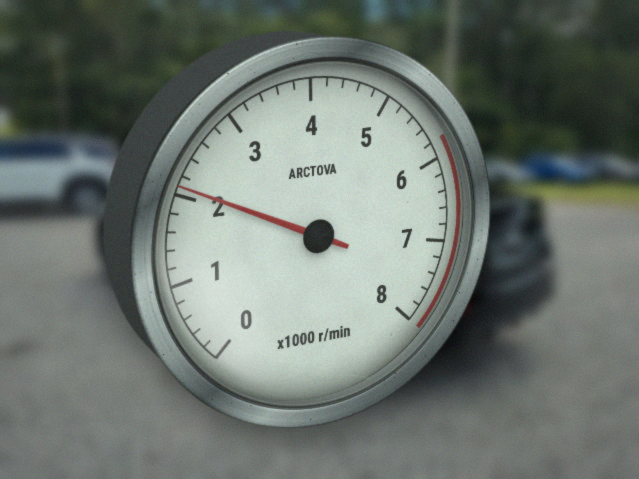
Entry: 2100 rpm
